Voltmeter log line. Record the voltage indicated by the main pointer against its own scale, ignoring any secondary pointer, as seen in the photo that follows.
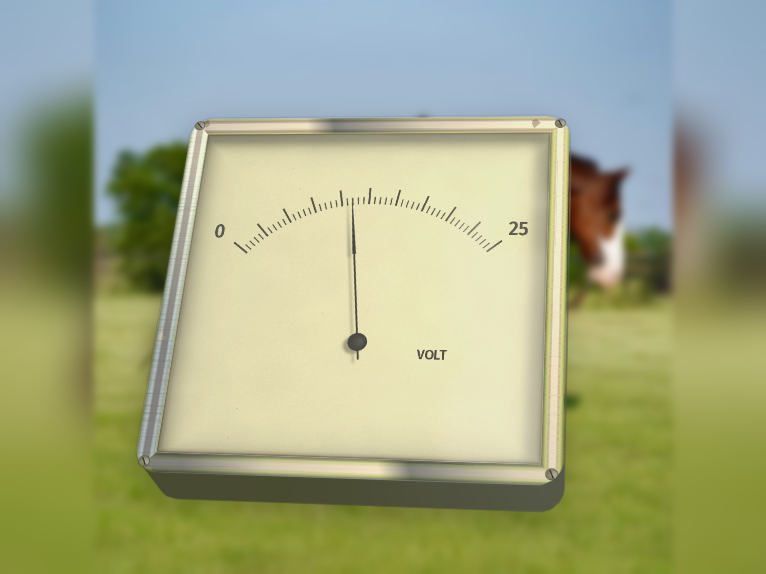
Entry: 11 V
